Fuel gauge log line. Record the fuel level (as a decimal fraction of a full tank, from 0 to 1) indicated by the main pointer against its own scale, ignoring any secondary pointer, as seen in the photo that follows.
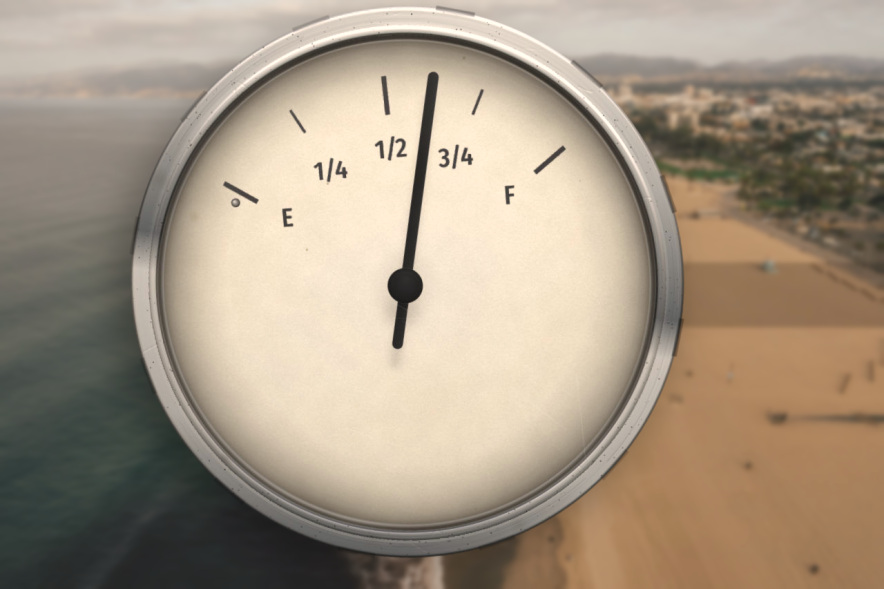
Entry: 0.625
